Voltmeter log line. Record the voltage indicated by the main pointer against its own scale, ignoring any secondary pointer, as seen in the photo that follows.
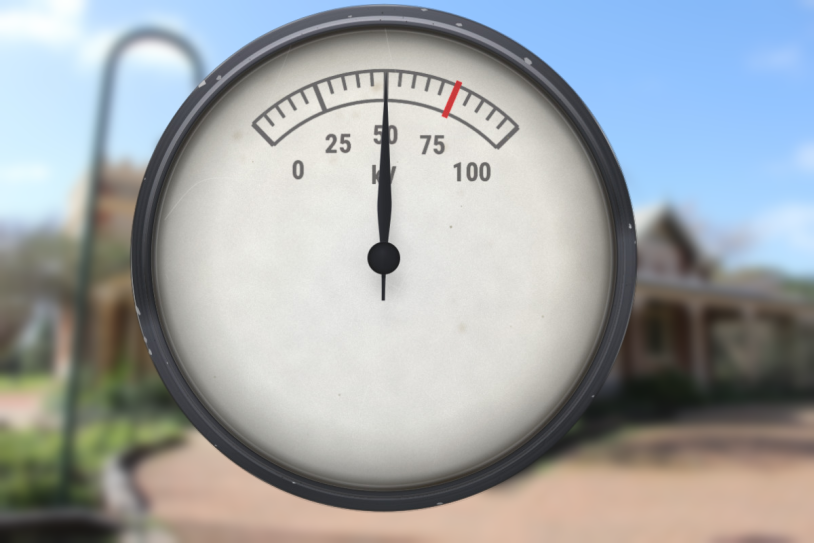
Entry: 50 kV
